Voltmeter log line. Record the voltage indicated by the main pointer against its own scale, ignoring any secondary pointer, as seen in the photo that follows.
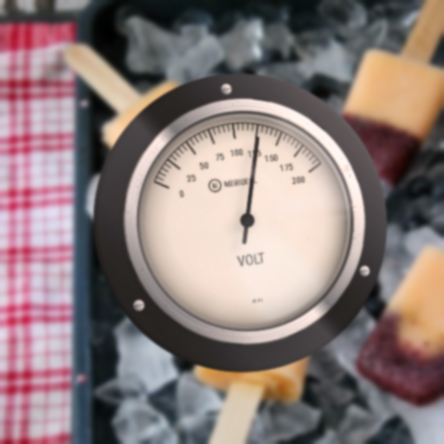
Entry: 125 V
